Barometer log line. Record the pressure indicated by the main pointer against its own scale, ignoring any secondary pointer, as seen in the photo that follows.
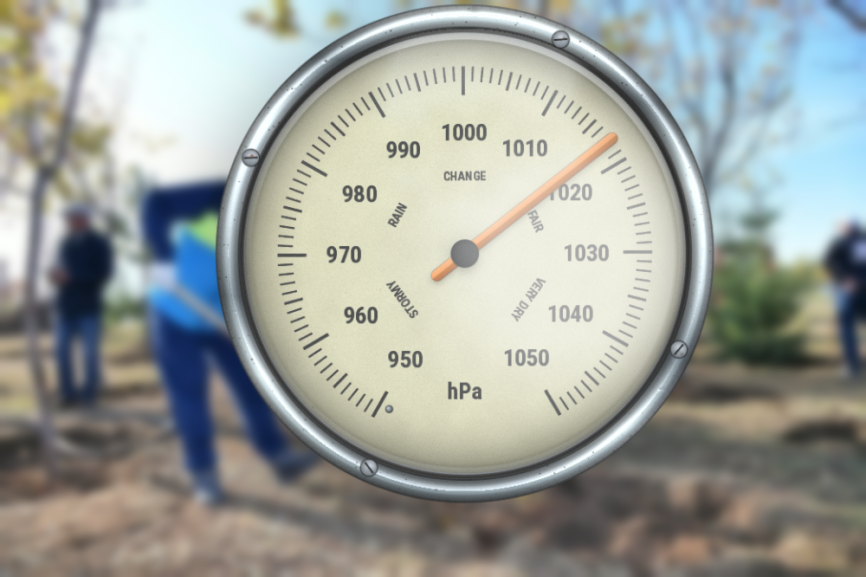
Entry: 1017.5 hPa
